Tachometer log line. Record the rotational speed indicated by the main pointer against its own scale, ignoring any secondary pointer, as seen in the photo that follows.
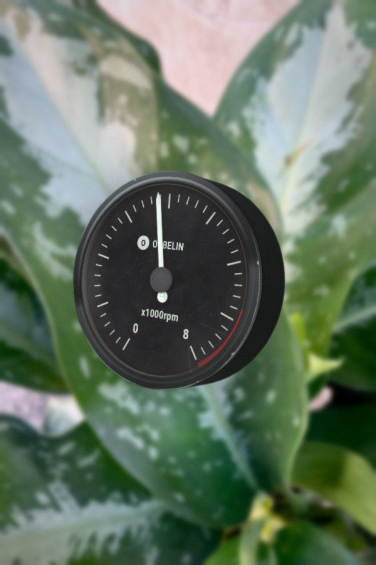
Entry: 3800 rpm
